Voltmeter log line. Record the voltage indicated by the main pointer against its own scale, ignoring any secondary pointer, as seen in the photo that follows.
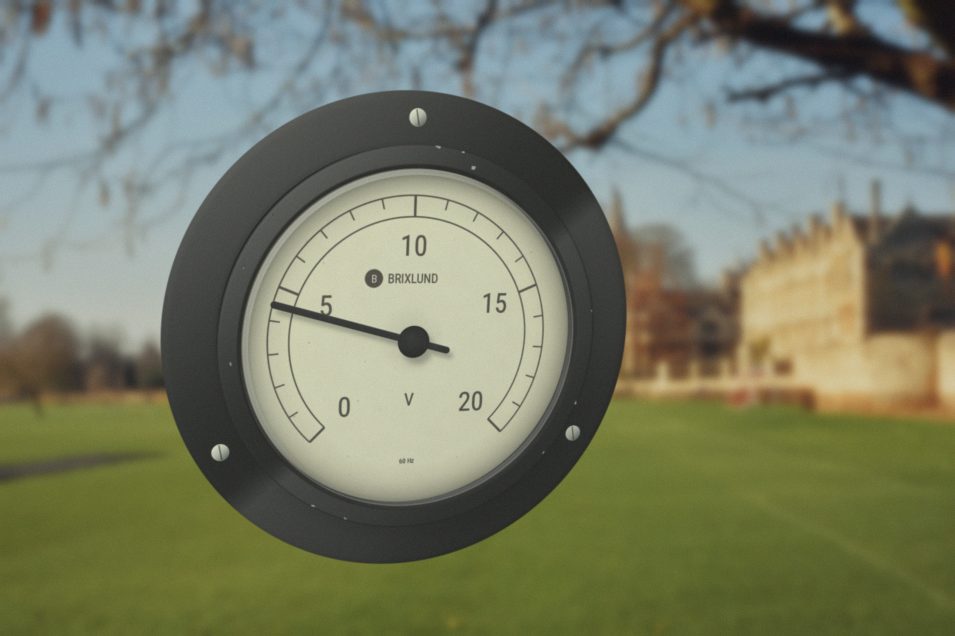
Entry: 4.5 V
